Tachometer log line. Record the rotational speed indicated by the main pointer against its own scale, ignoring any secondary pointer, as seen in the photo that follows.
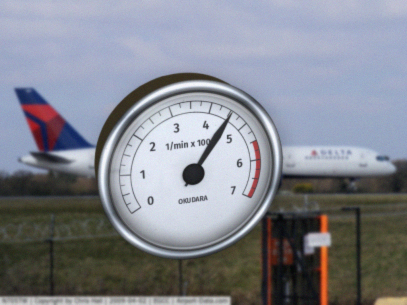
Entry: 4500 rpm
